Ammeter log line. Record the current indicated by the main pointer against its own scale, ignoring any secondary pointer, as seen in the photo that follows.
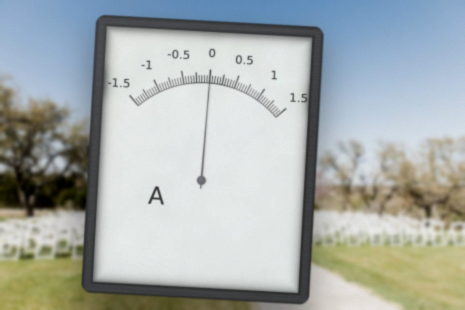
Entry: 0 A
